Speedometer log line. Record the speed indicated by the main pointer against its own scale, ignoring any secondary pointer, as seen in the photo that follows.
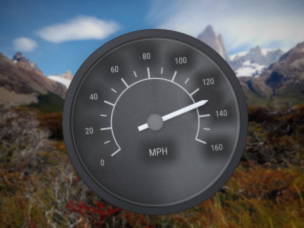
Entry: 130 mph
